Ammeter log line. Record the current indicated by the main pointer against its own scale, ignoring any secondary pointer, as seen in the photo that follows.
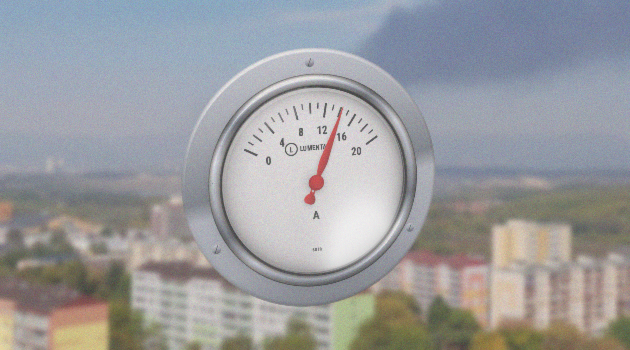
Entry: 14 A
